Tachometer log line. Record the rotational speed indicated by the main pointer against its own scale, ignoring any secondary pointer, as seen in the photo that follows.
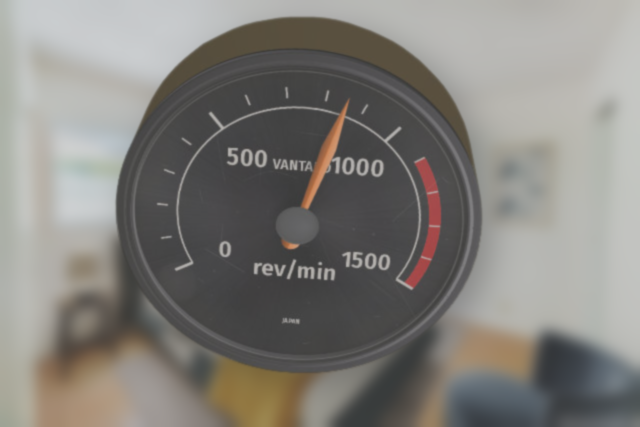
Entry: 850 rpm
